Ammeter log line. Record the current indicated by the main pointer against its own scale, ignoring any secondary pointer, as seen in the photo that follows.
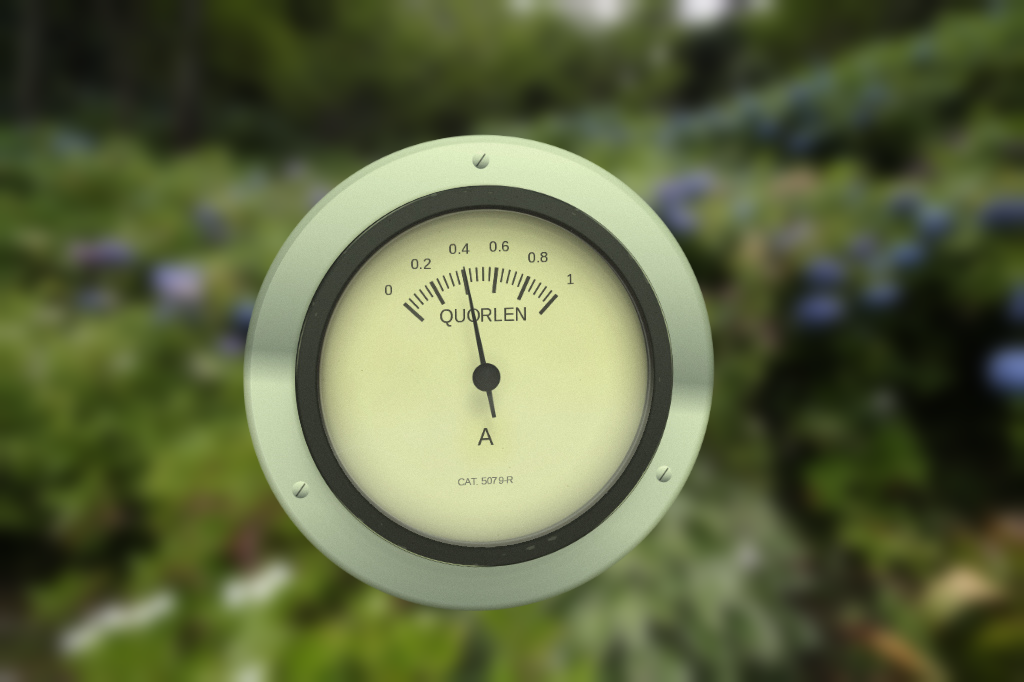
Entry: 0.4 A
